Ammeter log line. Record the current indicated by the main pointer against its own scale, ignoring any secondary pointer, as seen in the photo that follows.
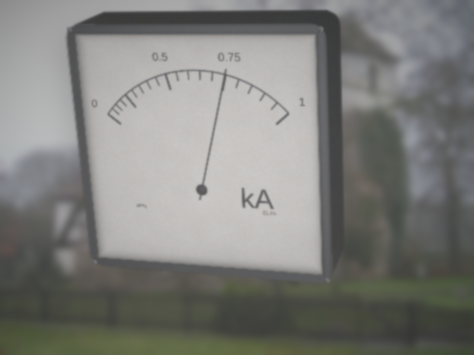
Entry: 0.75 kA
